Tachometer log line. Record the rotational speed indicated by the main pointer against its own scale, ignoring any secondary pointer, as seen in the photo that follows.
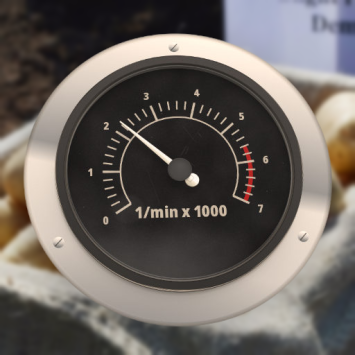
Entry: 2200 rpm
